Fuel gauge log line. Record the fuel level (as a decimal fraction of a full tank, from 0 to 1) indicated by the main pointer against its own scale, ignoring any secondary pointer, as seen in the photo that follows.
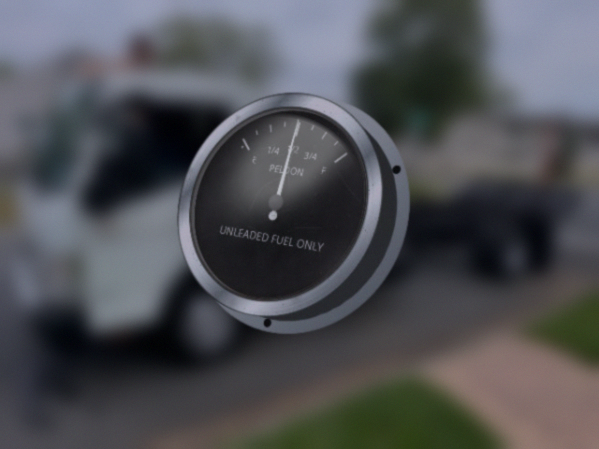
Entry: 0.5
